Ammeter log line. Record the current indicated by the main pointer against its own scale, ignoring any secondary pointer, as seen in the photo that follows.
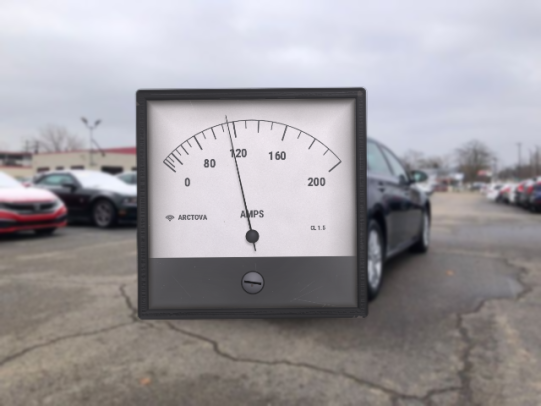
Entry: 115 A
